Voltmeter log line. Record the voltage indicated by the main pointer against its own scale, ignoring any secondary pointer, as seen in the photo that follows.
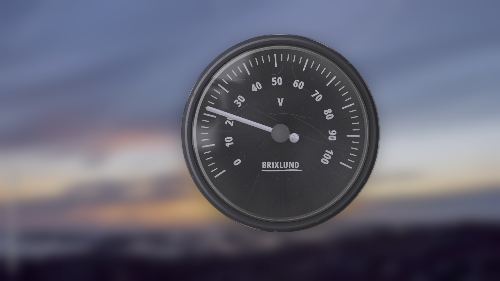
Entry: 22 V
